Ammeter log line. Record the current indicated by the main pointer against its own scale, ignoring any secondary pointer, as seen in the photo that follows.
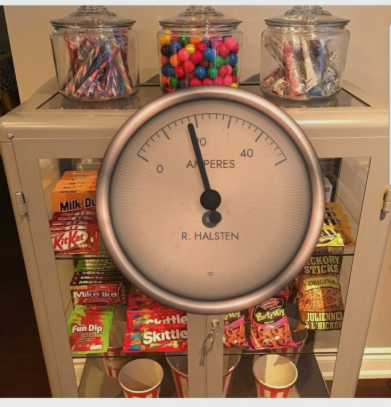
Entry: 18 A
